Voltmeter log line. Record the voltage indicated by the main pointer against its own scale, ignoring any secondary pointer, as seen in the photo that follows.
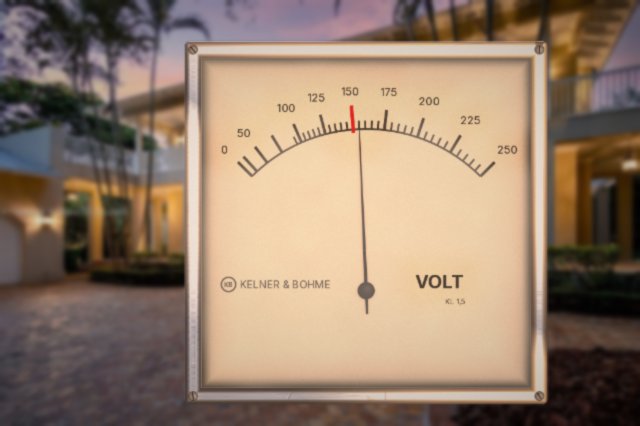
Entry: 155 V
